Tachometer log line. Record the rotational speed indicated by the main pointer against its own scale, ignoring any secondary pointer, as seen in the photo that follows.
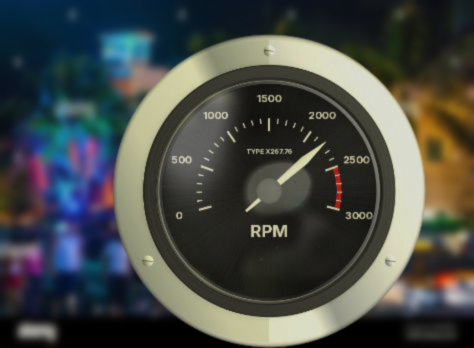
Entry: 2200 rpm
